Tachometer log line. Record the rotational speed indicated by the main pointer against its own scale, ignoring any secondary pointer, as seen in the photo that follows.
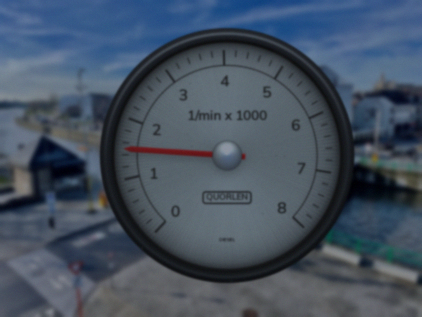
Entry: 1500 rpm
